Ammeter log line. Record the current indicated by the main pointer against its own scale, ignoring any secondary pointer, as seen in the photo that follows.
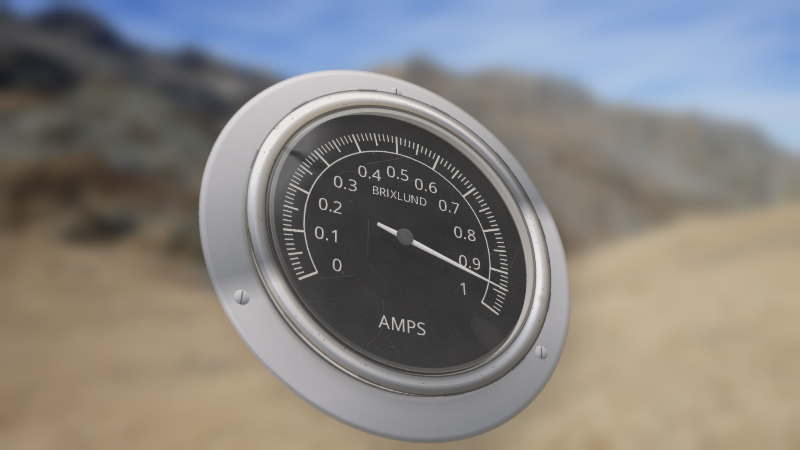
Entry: 0.95 A
